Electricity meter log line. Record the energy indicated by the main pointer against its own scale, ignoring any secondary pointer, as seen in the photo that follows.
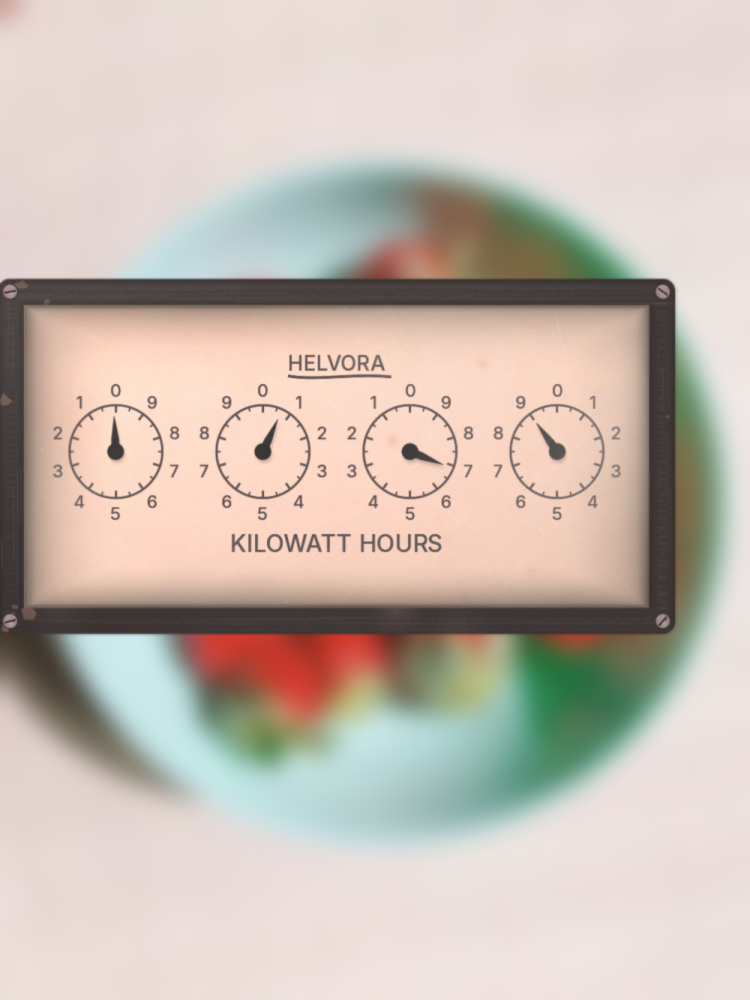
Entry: 69 kWh
